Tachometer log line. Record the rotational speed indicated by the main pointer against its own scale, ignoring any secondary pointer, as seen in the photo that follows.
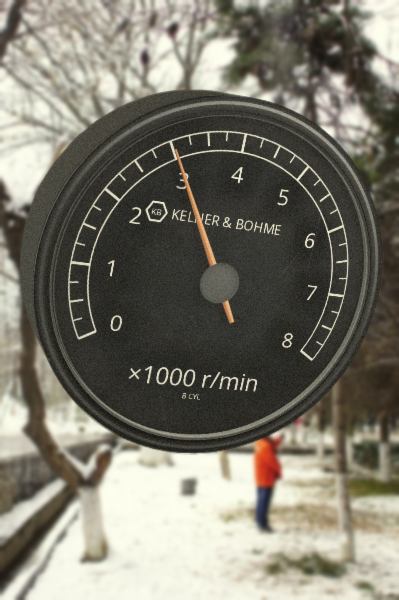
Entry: 3000 rpm
